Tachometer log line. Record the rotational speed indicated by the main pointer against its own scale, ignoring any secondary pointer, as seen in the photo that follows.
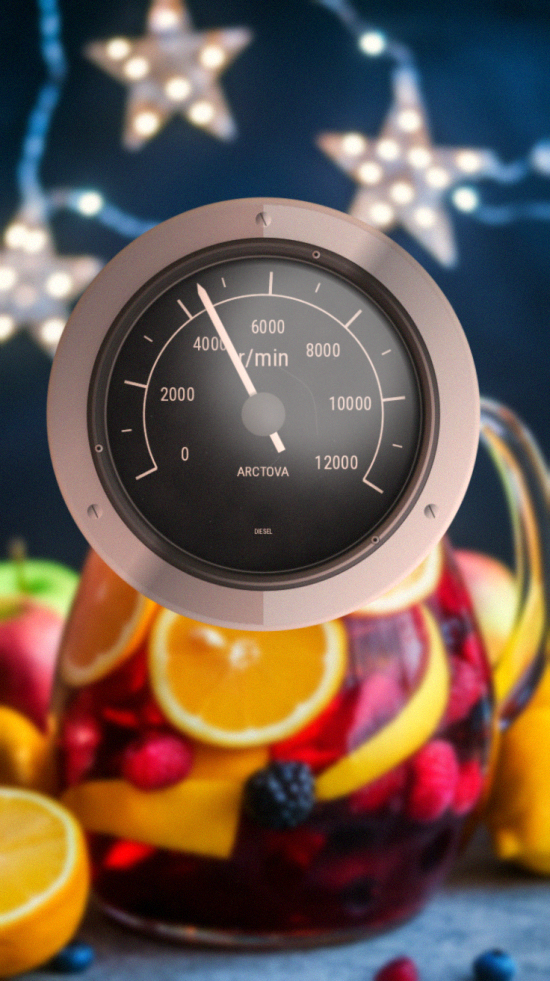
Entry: 4500 rpm
